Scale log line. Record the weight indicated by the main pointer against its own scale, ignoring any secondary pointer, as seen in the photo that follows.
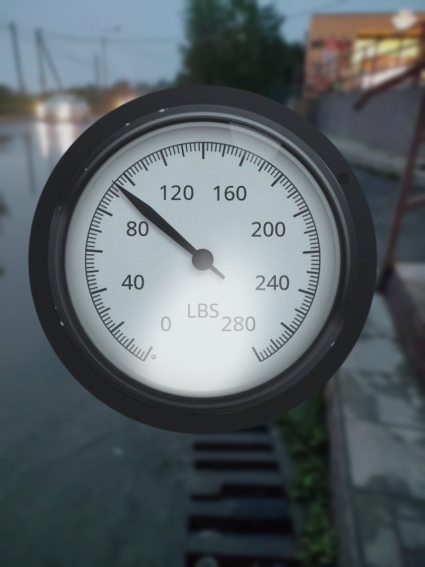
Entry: 94 lb
